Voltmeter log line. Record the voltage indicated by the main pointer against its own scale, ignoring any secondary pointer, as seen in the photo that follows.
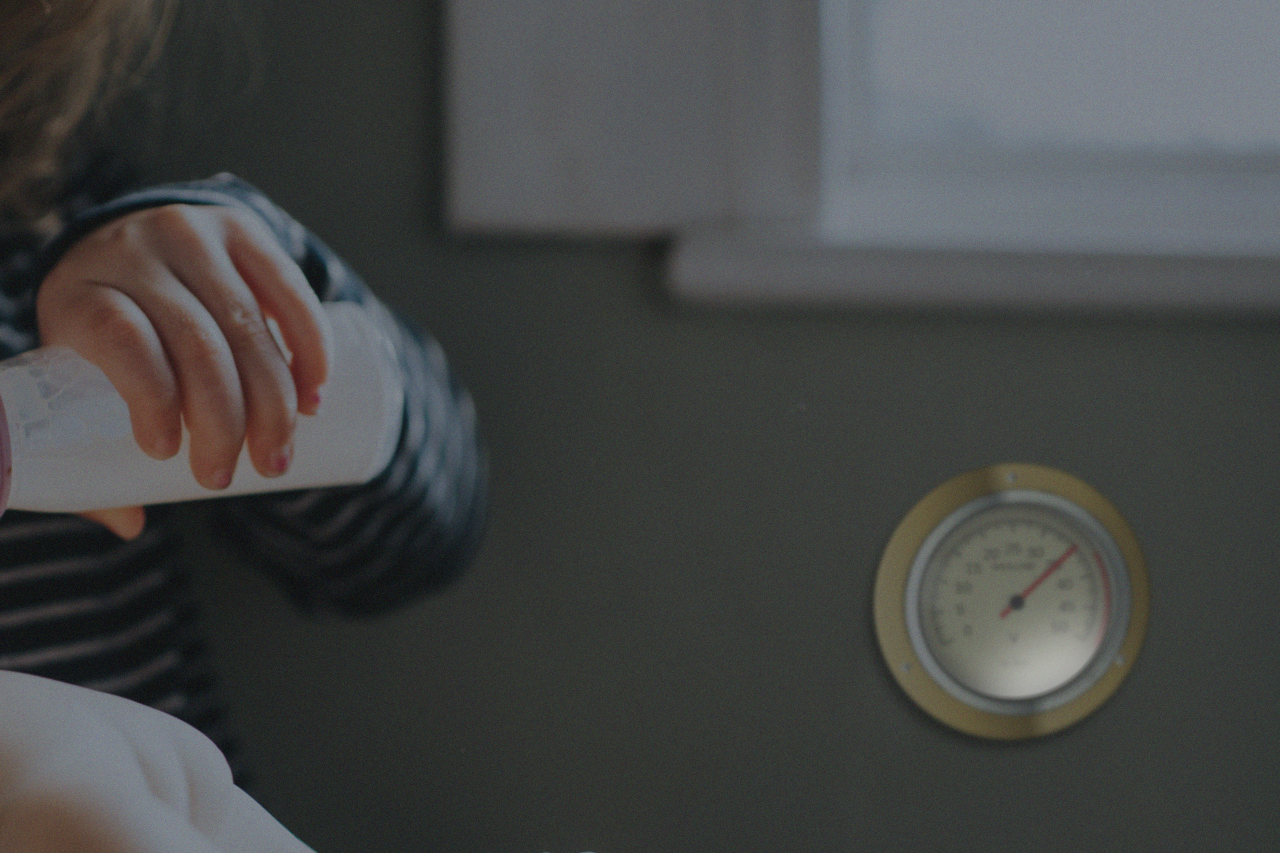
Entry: 35 V
